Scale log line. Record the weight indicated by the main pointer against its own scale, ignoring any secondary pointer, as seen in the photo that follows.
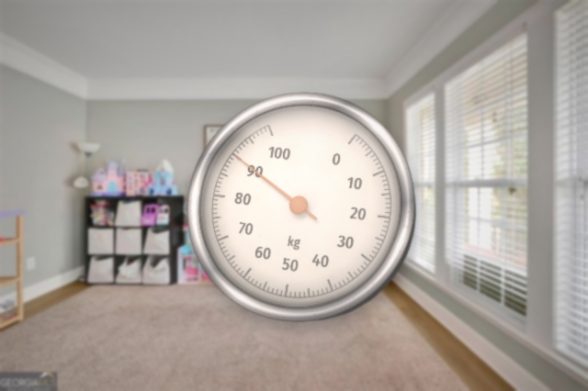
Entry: 90 kg
